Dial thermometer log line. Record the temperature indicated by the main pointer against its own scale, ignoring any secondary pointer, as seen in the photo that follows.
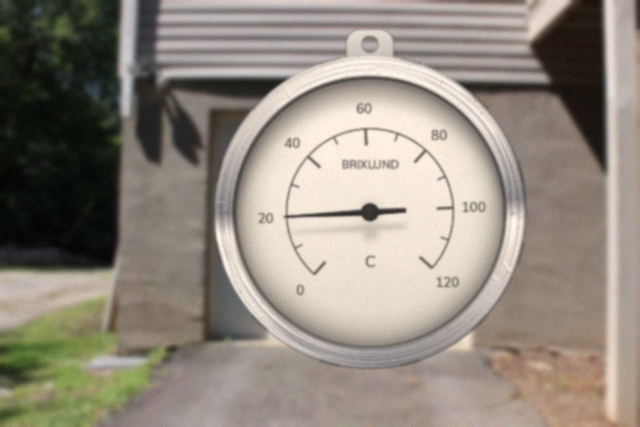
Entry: 20 °C
